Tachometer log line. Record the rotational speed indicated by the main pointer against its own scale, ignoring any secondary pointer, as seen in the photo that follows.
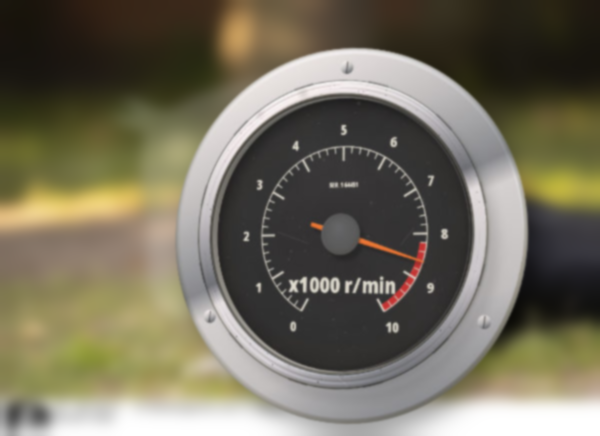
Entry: 8600 rpm
